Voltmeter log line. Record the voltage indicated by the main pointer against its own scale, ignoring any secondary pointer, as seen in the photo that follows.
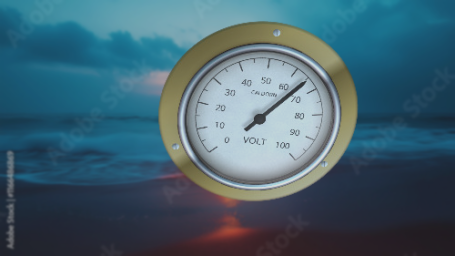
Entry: 65 V
